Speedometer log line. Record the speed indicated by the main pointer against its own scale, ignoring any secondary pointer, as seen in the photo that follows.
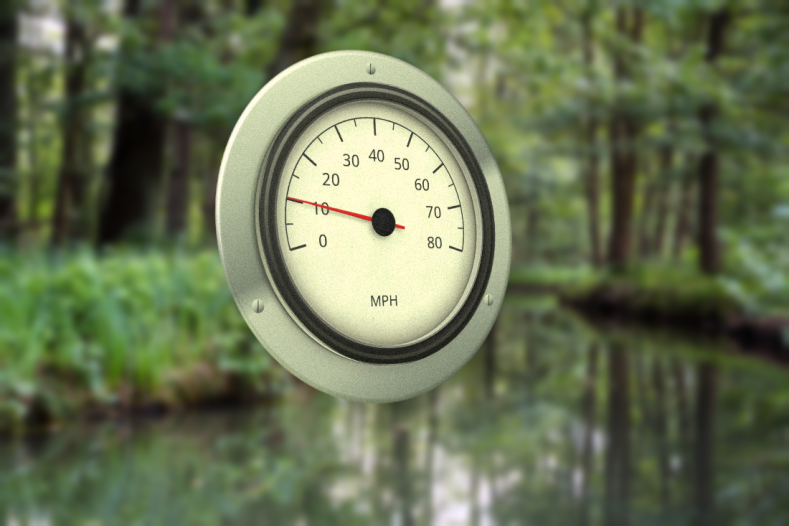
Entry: 10 mph
